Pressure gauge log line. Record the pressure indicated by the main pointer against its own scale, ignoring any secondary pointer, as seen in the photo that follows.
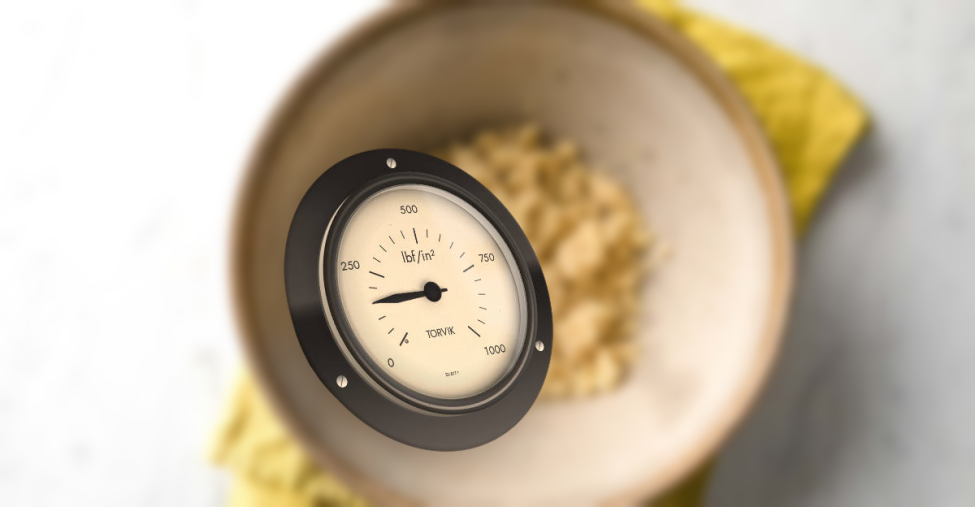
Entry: 150 psi
